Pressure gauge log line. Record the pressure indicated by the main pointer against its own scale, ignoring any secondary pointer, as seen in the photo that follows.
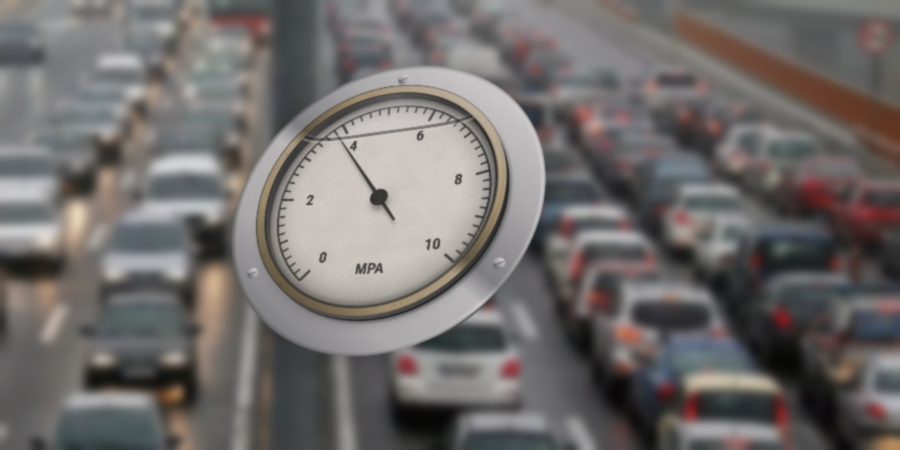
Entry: 3.8 MPa
